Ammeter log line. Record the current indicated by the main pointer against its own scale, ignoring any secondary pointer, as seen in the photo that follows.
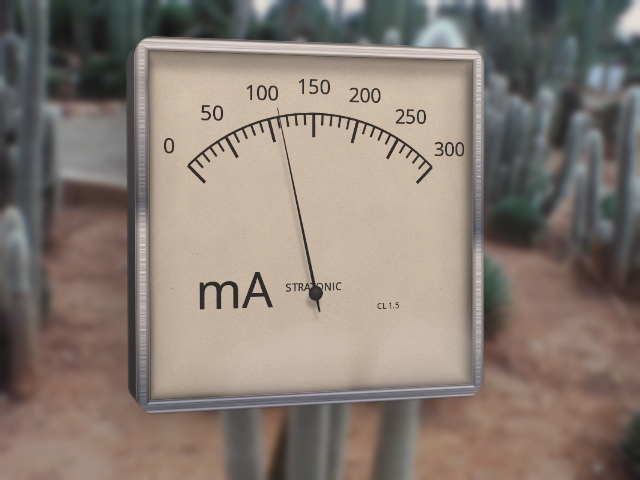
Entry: 110 mA
